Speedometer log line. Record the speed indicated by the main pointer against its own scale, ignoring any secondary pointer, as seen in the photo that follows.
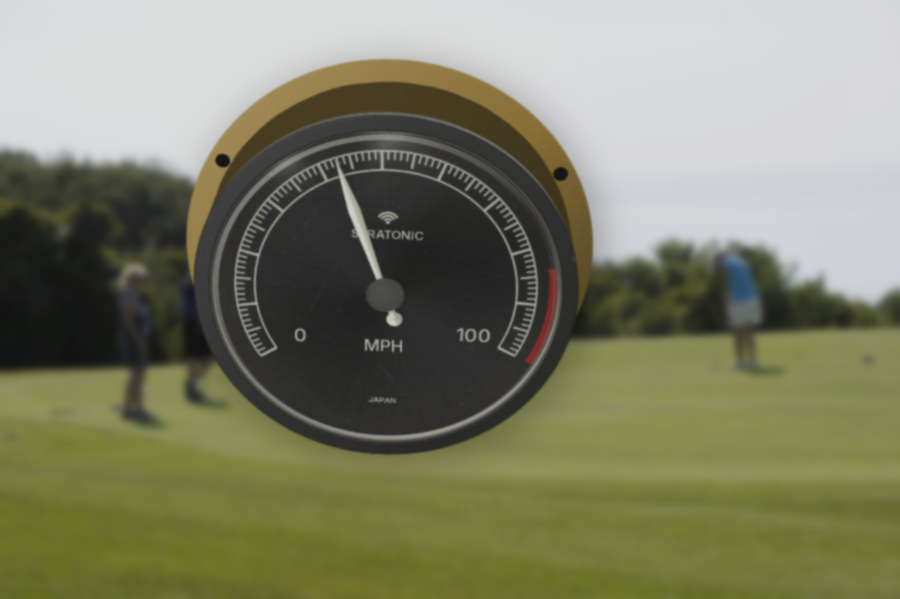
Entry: 43 mph
